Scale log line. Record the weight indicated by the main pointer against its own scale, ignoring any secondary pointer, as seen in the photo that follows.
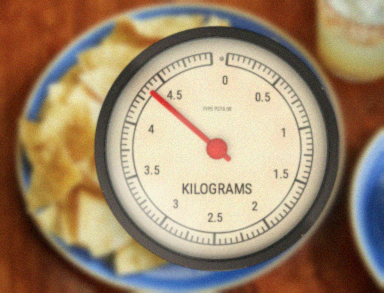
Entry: 4.35 kg
